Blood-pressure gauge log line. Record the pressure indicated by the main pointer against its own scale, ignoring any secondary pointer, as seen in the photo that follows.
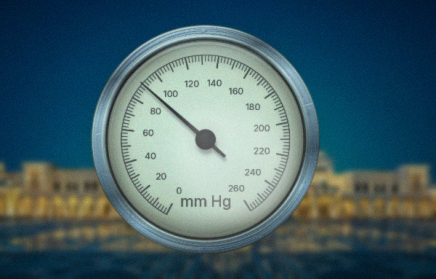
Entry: 90 mmHg
